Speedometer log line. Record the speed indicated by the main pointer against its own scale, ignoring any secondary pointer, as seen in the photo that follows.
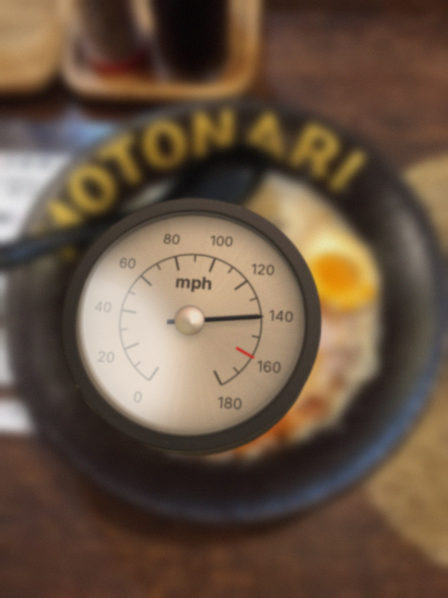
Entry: 140 mph
